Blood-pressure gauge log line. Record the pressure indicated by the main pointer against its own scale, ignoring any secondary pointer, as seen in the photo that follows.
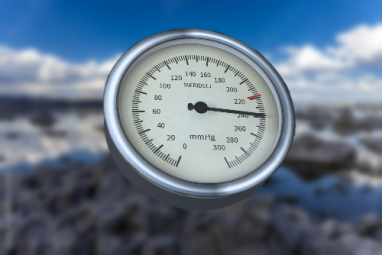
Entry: 240 mmHg
